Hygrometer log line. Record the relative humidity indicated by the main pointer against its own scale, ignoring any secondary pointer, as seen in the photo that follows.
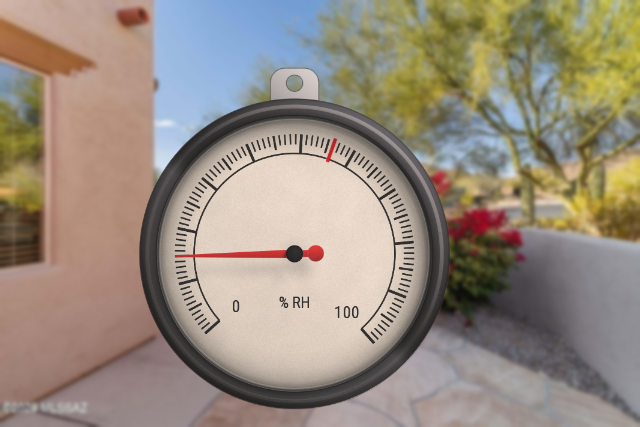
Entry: 15 %
